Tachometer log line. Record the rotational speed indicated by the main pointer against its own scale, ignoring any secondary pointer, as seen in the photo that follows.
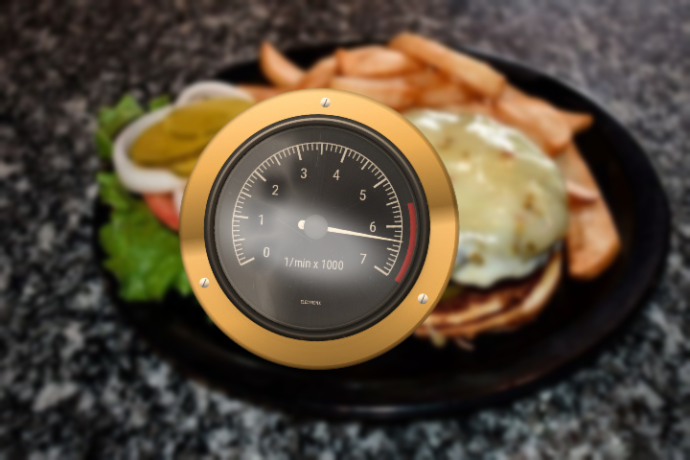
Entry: 6300 rpm
